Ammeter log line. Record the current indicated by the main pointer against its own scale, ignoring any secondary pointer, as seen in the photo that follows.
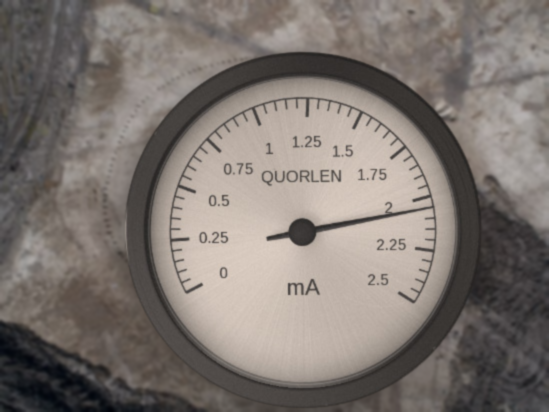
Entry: 2.05 mA
